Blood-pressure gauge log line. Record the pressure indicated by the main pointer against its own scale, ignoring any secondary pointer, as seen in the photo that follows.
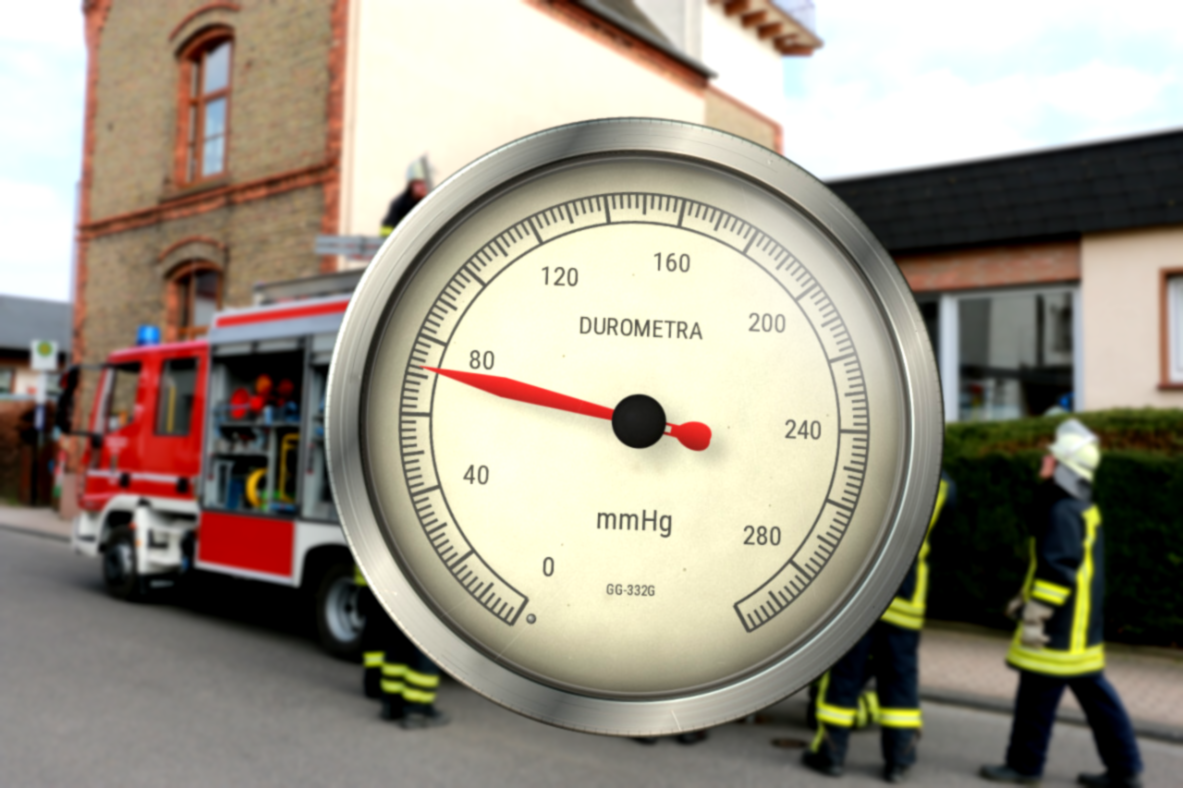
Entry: 72 mmHg
